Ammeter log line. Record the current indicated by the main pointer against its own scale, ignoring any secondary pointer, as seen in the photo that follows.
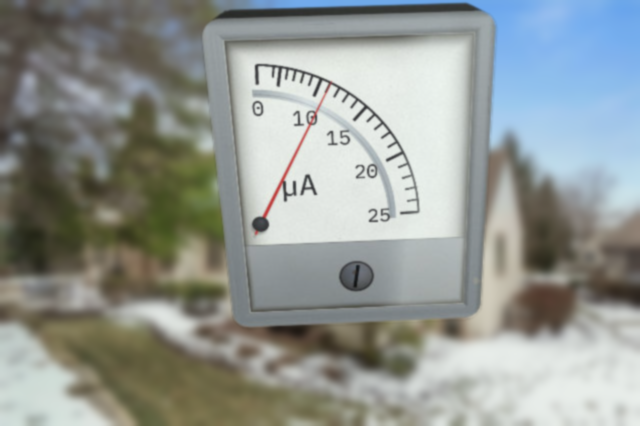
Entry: 11 µA
